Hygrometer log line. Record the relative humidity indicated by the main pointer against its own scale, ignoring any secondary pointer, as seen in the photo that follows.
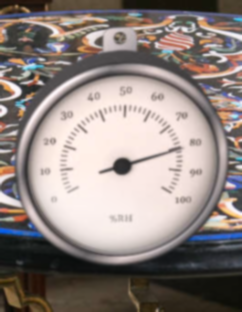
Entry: 80 %
